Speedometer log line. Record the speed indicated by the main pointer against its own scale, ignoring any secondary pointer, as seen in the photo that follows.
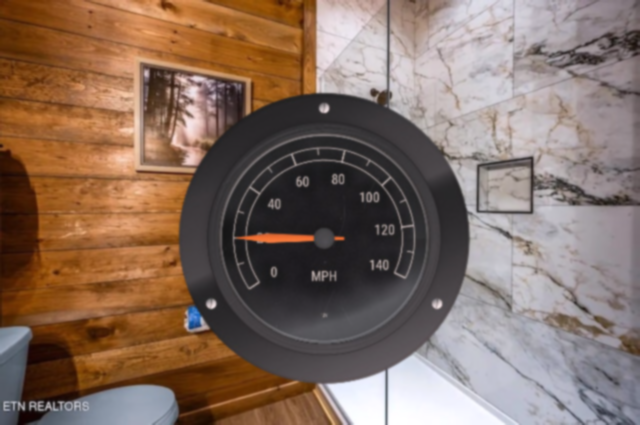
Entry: 20 mph
